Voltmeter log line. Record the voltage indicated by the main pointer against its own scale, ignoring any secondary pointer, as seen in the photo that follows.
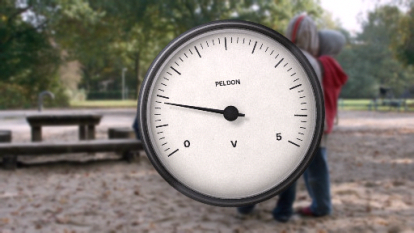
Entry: 0.9 V
